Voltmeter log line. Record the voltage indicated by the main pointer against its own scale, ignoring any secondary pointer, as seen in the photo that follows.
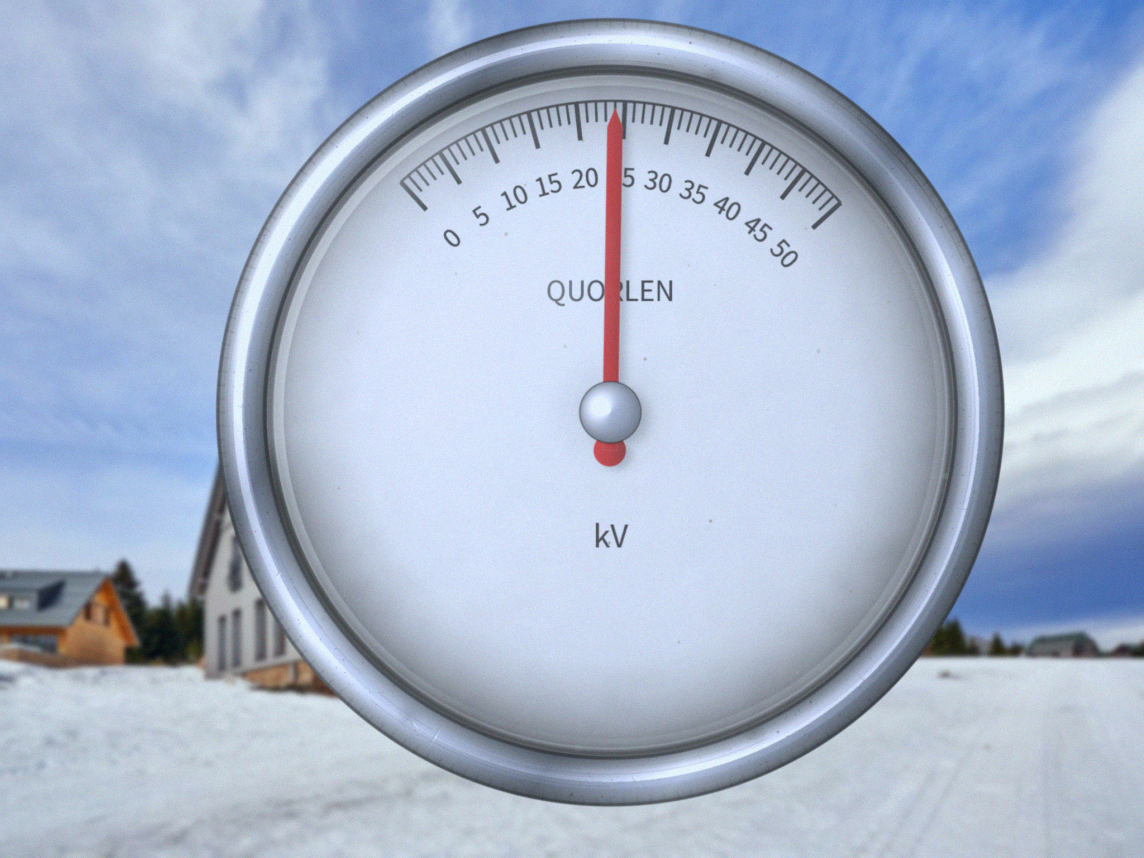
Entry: 24 kV
